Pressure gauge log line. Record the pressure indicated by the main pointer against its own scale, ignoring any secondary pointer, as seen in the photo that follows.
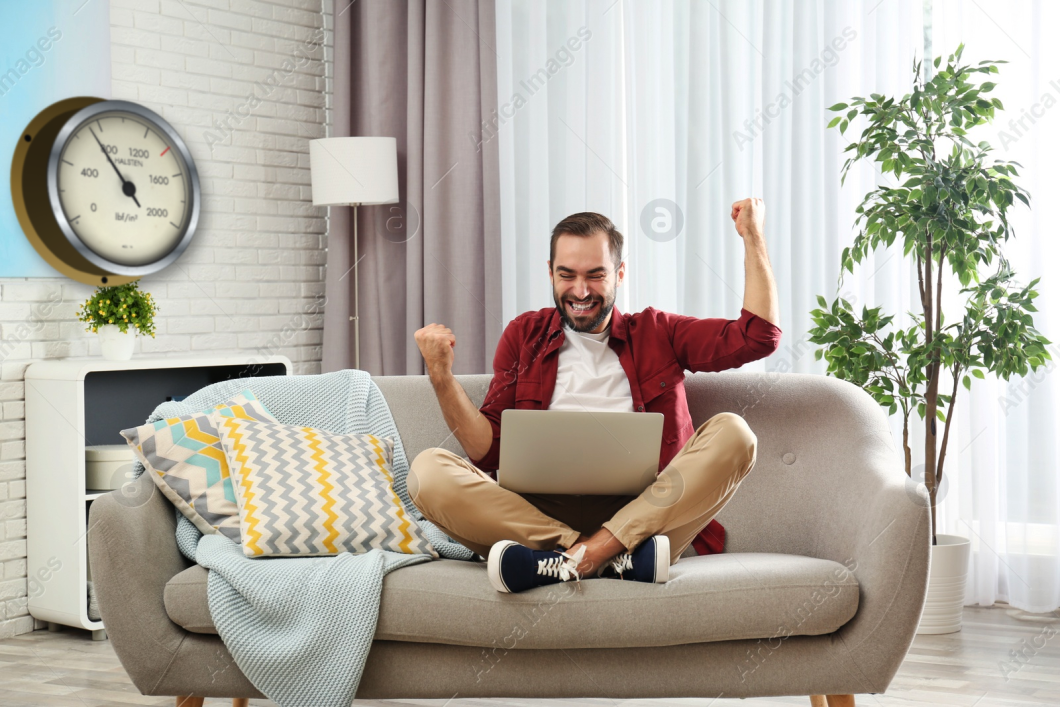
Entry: 700 psi
